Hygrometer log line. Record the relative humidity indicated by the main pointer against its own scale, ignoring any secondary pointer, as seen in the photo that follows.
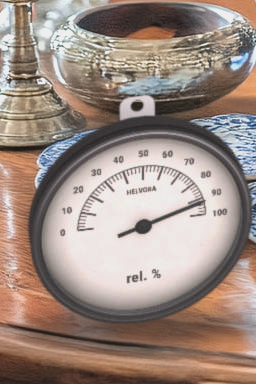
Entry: 90 %
